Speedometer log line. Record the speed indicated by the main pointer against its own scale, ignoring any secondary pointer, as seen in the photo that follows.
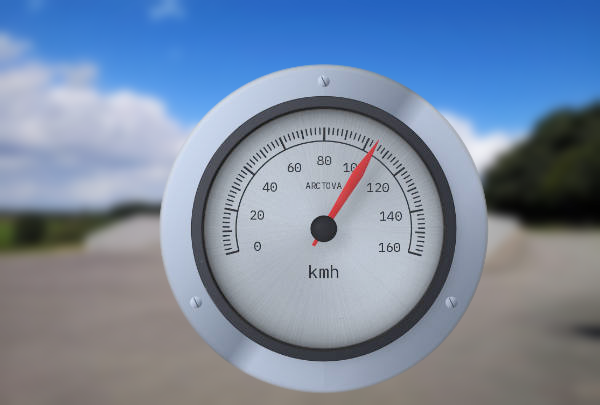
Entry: 104 km/h
